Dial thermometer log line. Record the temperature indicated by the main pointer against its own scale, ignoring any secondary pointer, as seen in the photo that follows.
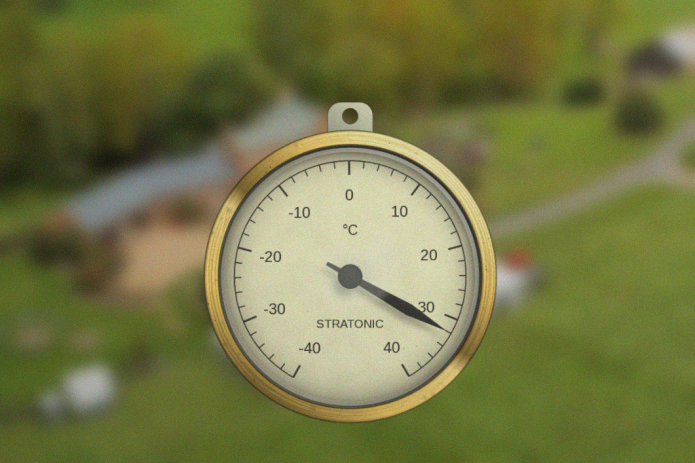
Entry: 32 °C
